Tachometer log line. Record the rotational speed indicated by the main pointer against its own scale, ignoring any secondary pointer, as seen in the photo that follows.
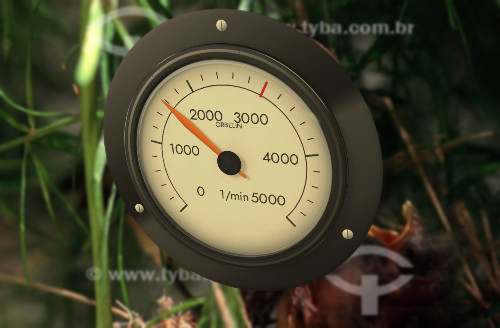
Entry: 1600 rpm
